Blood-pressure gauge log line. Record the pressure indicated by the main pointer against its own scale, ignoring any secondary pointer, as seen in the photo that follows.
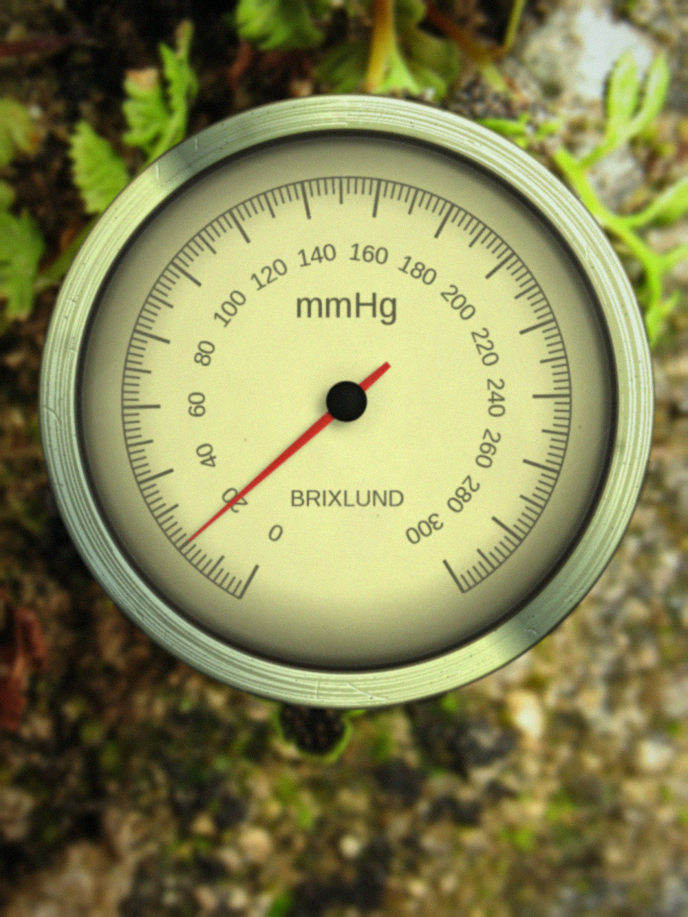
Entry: 20 mmHg
